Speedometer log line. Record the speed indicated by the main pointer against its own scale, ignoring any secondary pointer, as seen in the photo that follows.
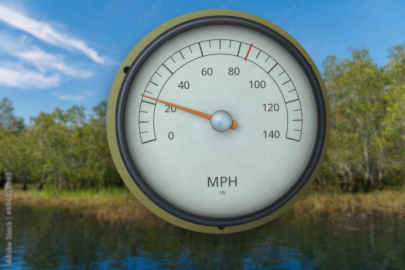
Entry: 22.5 mph
